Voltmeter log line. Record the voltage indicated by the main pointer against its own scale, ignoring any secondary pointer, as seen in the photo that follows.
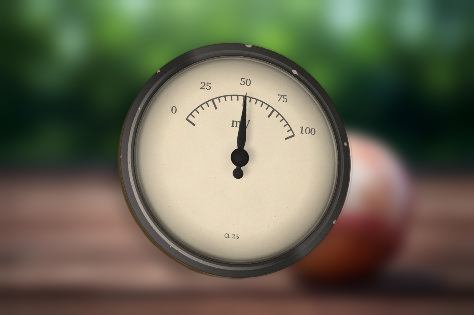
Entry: 50 mV
